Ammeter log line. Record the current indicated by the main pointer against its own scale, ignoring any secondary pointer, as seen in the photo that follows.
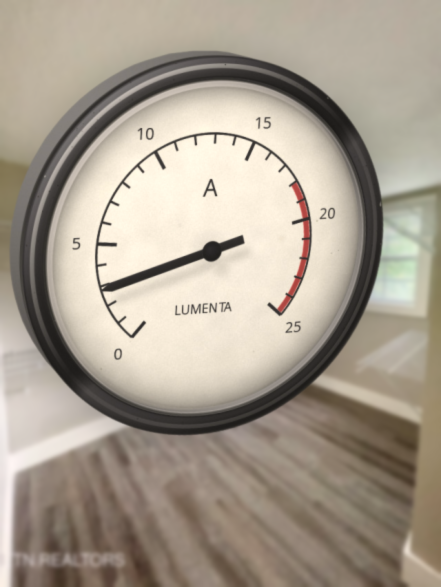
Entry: 3 A
